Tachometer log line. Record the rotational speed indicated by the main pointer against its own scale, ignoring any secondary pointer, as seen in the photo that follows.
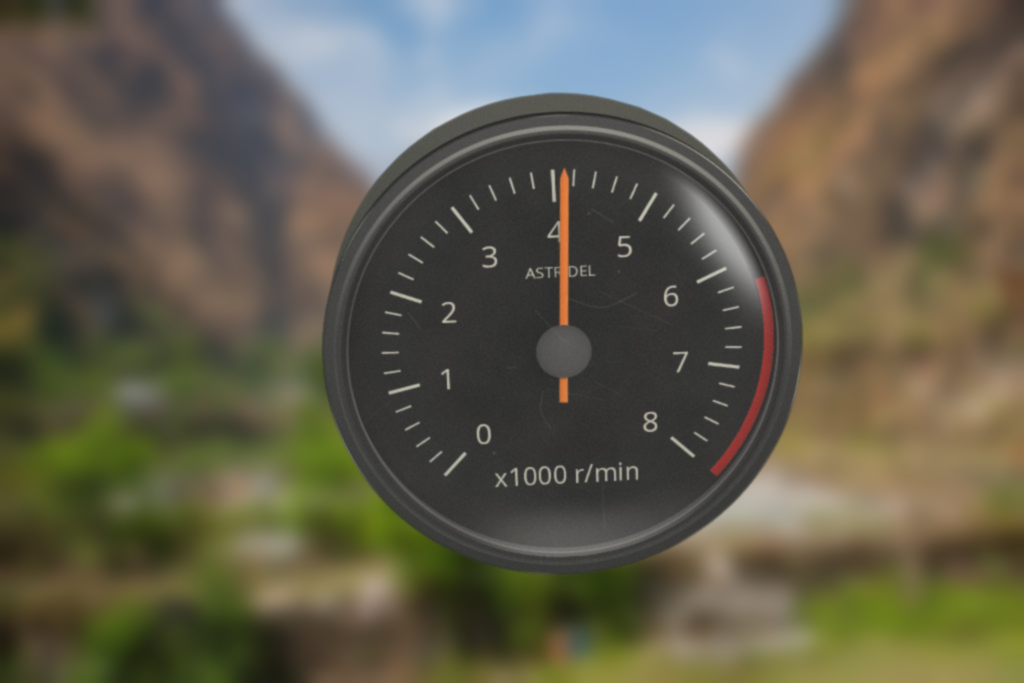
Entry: 4100 rpm
